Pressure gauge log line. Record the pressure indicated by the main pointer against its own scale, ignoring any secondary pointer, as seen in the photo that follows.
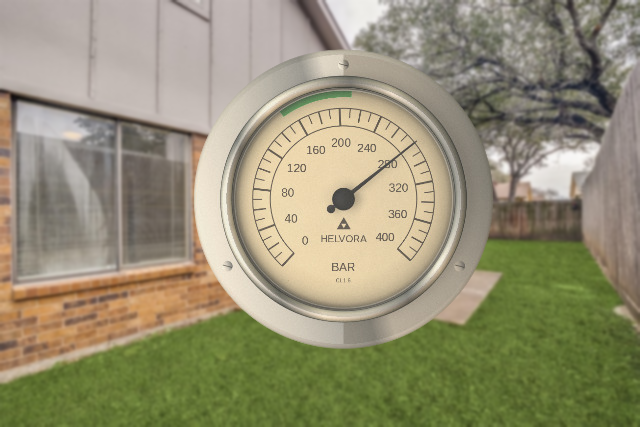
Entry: 280 bar
